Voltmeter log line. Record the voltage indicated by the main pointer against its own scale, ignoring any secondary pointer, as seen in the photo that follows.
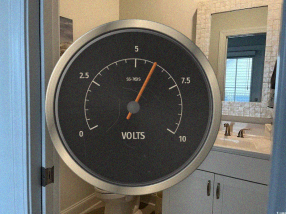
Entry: 6 V
